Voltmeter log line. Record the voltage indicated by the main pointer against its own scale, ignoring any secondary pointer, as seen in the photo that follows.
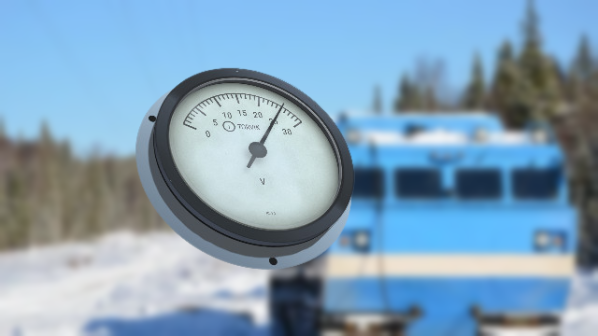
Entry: 25 V
